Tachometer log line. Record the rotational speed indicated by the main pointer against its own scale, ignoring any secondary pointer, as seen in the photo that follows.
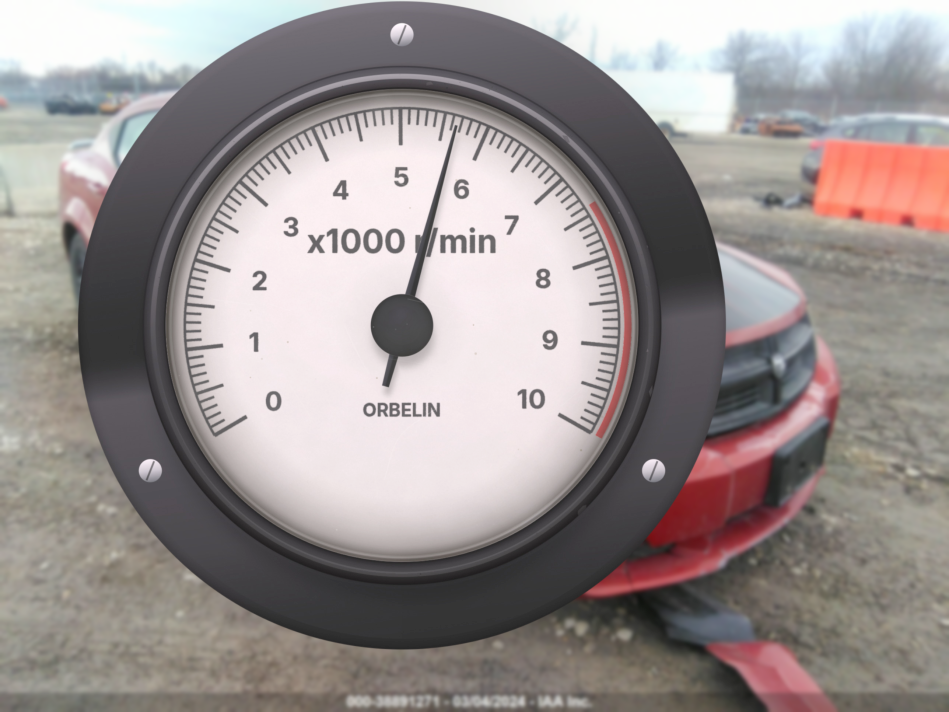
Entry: 5650 rpm
